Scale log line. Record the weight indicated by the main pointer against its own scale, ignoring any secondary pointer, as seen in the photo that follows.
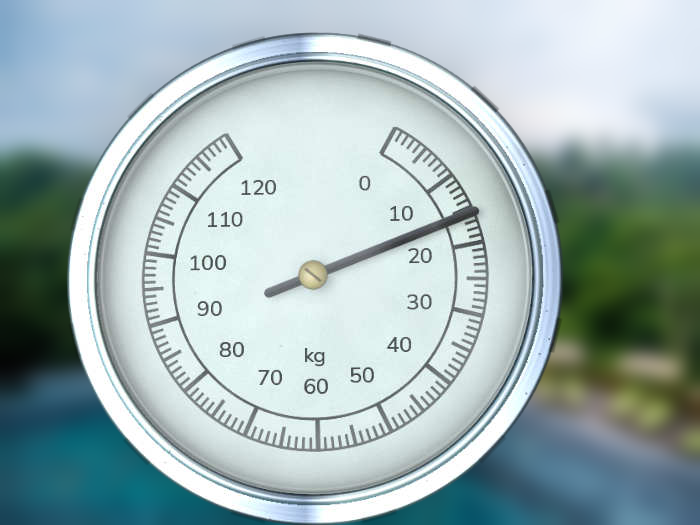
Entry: 16 kg
